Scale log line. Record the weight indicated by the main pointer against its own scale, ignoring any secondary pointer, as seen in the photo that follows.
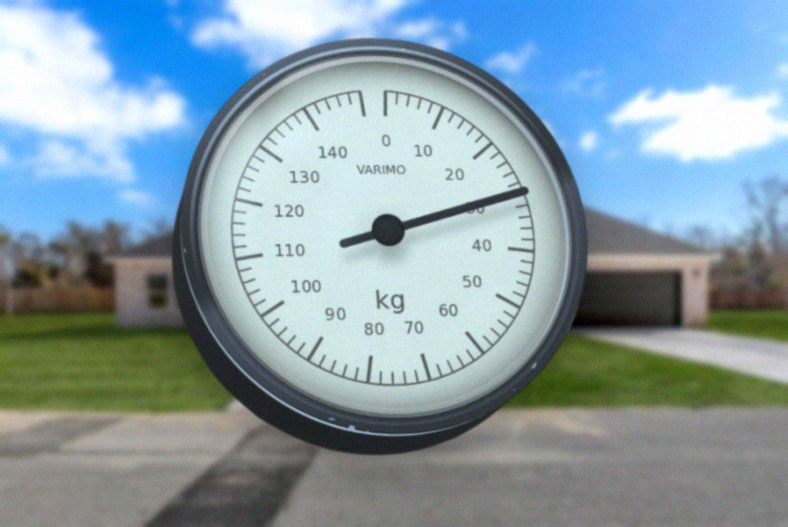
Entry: 30 kg
